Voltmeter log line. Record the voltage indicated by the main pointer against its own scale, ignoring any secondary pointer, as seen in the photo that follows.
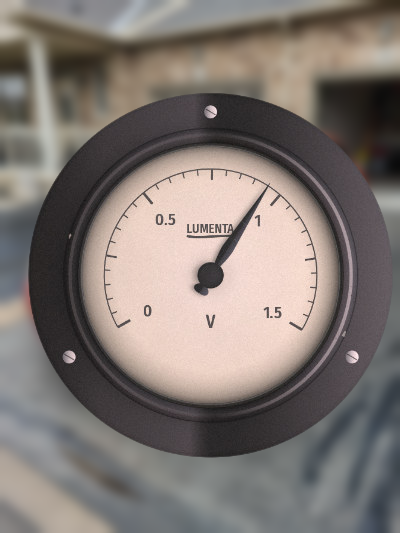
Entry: 0.95 V
